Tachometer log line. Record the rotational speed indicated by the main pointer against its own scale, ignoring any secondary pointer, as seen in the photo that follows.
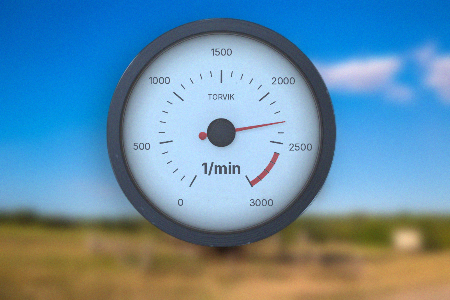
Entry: 2300 rpm
